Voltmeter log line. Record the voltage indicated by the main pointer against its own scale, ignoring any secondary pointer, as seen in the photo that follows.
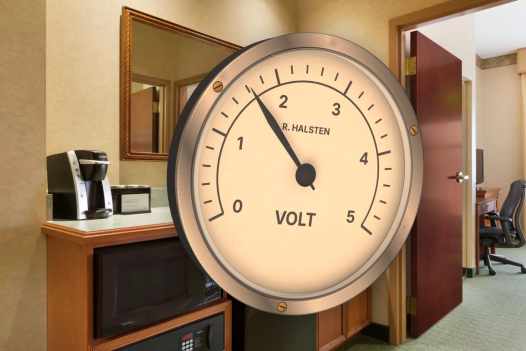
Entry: 1.6 V
